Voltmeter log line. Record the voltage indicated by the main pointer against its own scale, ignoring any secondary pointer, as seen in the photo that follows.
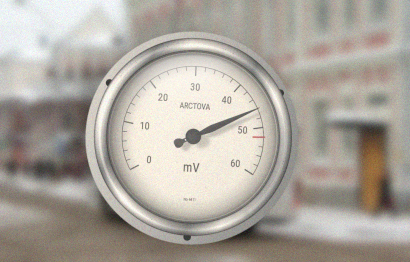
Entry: 46 mV
